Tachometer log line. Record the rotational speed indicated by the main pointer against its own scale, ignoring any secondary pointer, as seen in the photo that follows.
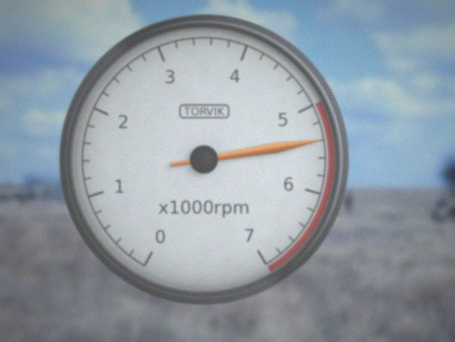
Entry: 5400 rpm
